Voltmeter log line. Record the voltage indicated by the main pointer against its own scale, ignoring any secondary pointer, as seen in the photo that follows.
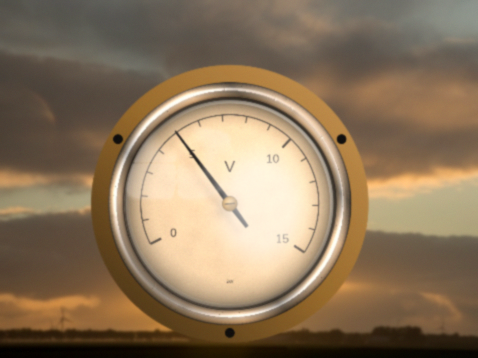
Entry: 5 V
